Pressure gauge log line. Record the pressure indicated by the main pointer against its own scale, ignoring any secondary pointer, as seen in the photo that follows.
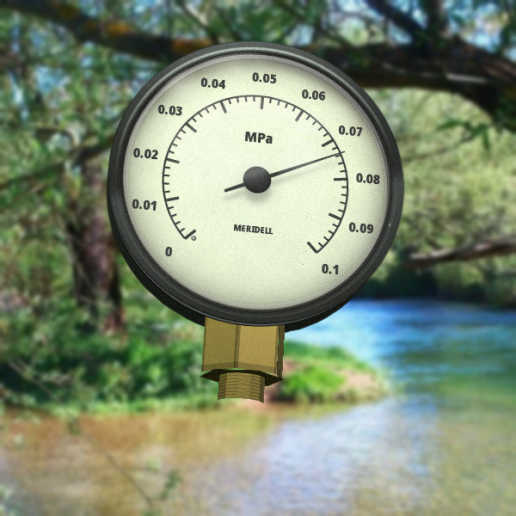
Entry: 0.074 MPa
